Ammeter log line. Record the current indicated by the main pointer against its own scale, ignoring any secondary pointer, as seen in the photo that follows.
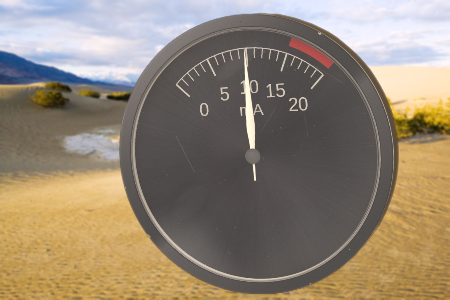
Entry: 10 mA
